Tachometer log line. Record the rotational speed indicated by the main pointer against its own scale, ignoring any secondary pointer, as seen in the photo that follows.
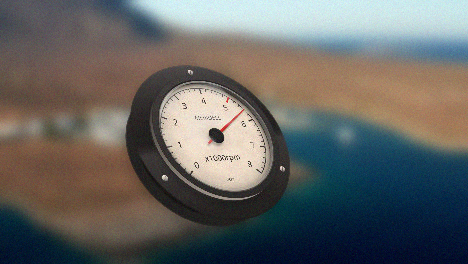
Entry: 5600 rpm
